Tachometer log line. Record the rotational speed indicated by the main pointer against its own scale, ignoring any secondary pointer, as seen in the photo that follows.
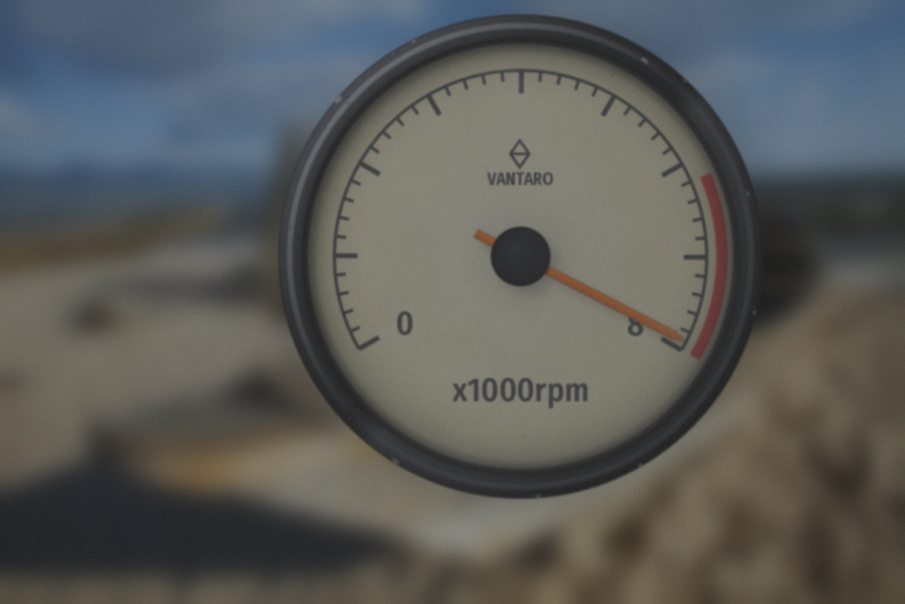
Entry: 7900 rpm
